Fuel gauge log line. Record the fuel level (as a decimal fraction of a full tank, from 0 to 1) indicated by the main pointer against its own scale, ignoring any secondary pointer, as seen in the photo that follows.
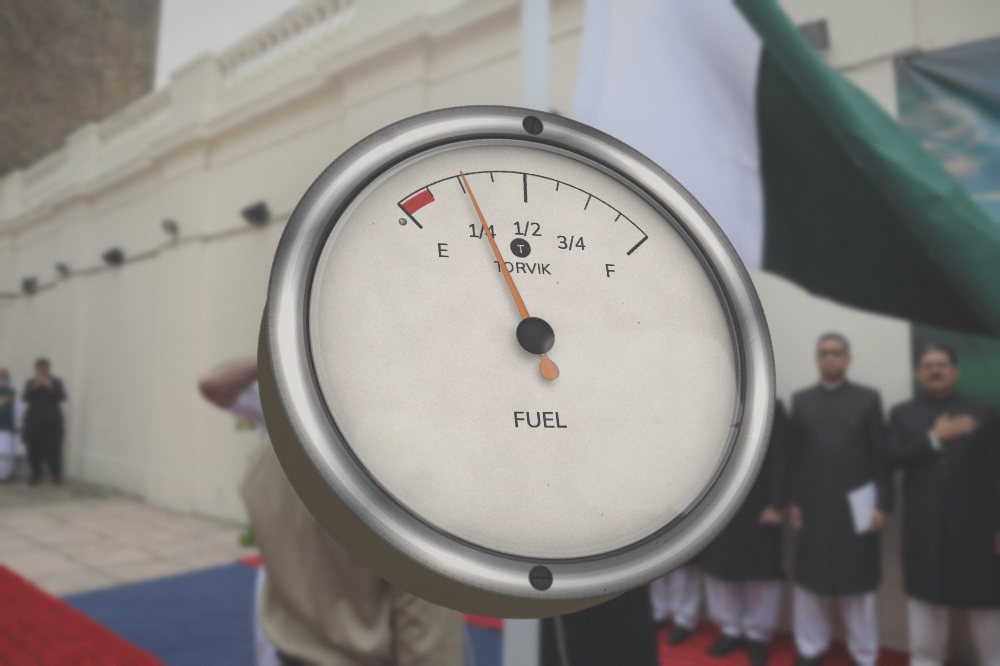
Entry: 0.25
